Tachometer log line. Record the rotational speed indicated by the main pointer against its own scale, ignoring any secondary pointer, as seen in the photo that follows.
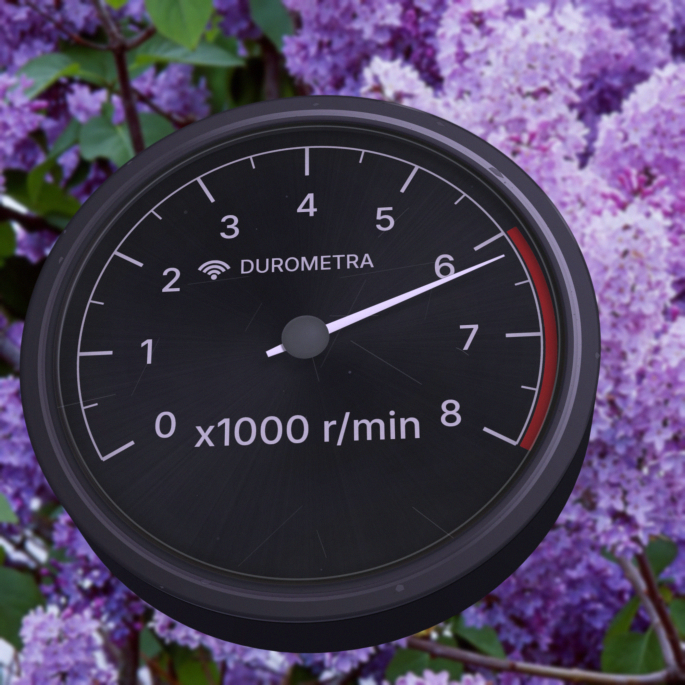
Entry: 6250 rpm
